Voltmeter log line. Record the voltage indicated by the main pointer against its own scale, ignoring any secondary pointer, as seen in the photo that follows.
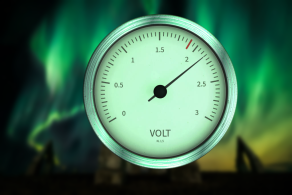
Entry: 2.15 V
